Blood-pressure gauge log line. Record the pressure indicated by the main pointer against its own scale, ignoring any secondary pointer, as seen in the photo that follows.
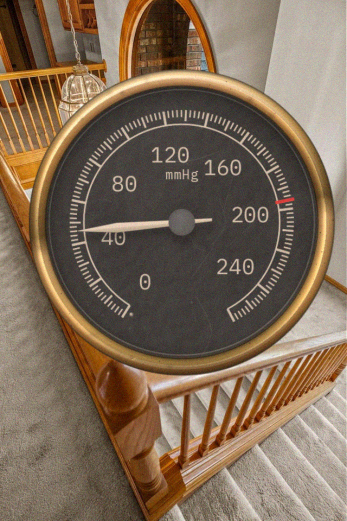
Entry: 46 mmHg
